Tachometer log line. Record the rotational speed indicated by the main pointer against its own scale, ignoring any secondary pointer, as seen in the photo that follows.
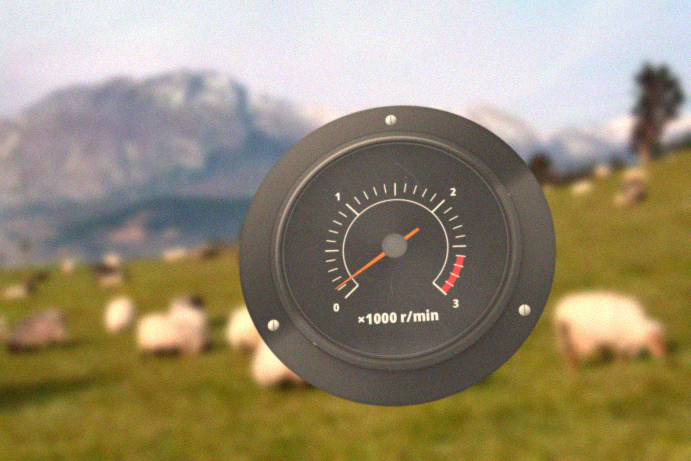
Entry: 100 rpm
